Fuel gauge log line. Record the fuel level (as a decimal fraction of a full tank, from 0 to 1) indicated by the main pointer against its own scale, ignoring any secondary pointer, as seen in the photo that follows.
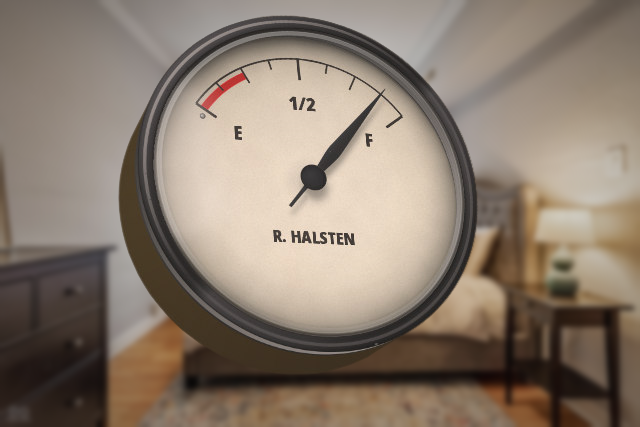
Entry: 0.875
